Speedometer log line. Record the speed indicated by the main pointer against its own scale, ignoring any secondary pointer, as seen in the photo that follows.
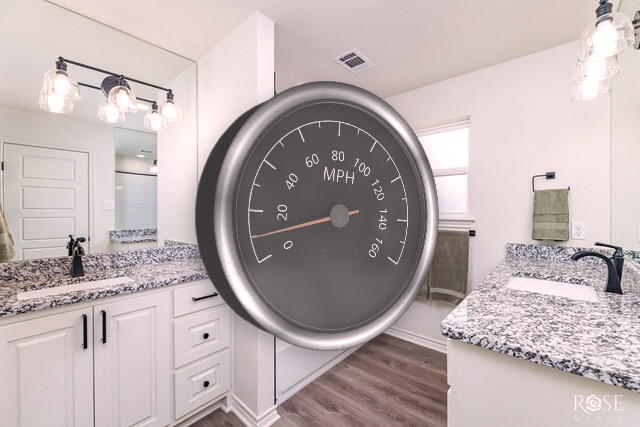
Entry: 10 mph
